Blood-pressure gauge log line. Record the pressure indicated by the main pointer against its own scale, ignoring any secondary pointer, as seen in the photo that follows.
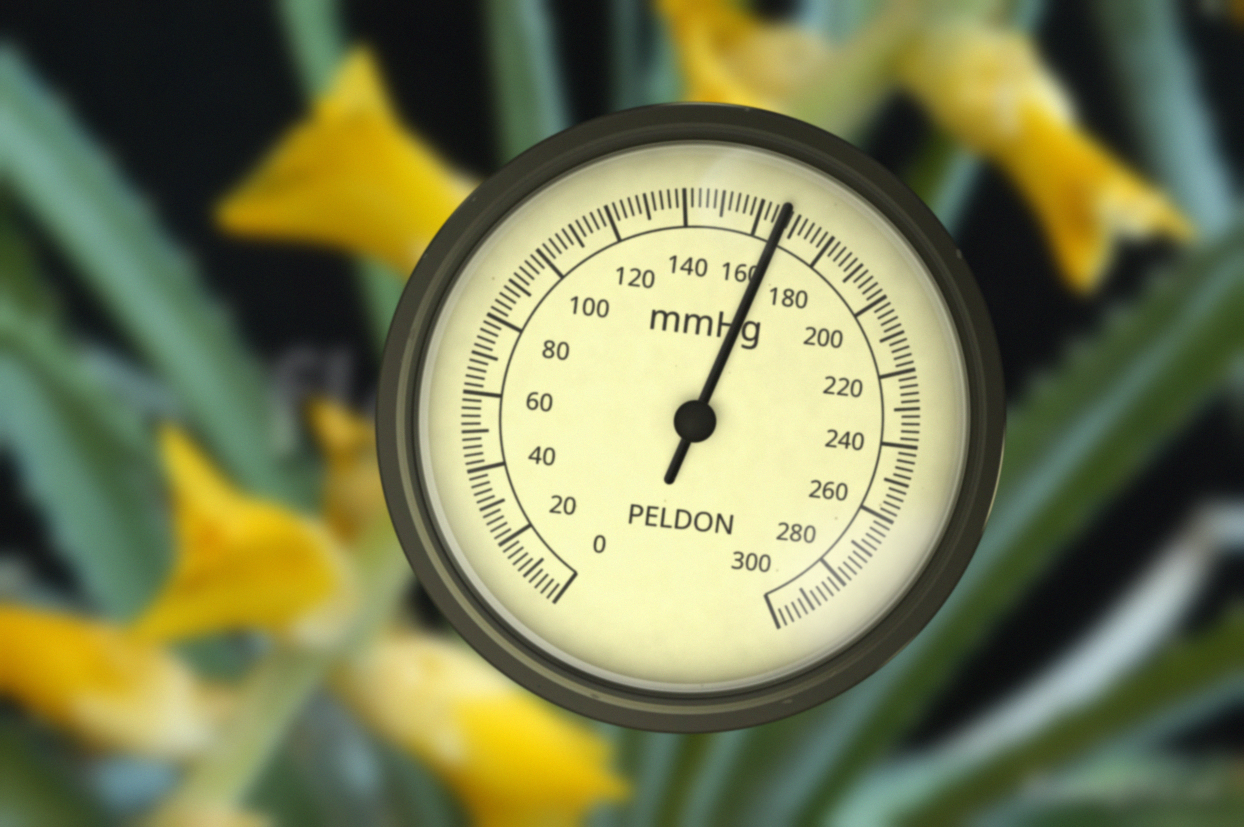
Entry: 166 mmHg
